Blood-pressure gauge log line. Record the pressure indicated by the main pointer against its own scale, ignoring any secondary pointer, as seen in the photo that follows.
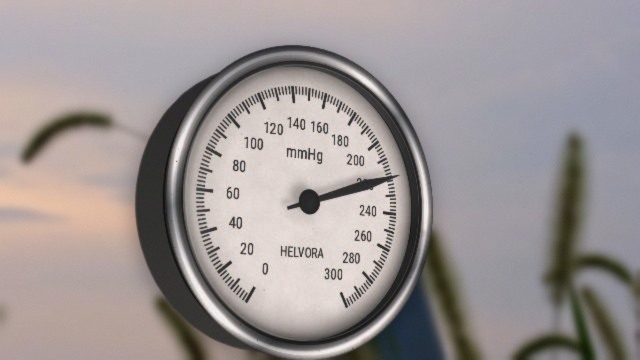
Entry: 220 mmHg
